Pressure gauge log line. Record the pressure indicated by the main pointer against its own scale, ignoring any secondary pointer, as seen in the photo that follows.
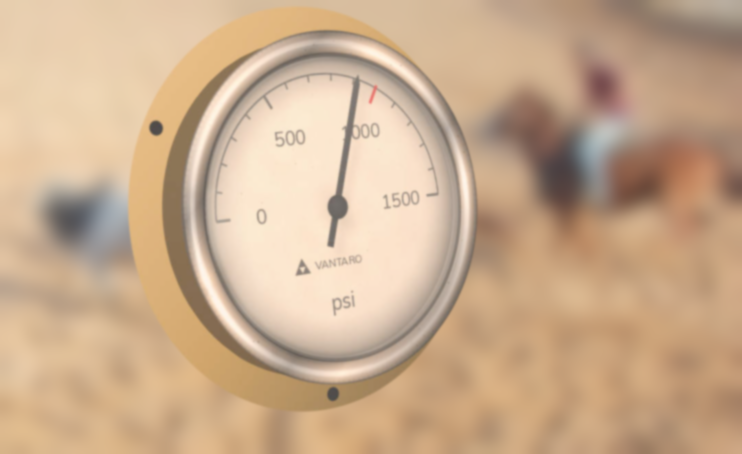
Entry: 900 psi
